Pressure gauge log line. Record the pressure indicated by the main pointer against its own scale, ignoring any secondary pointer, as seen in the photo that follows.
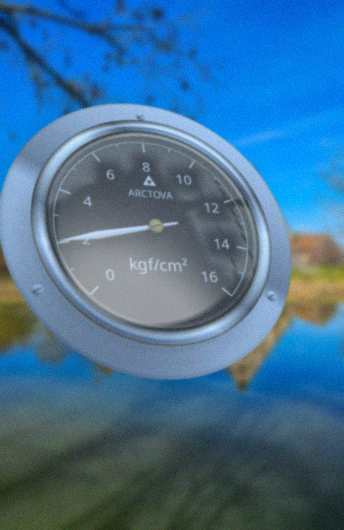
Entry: 2 kg/cm²
